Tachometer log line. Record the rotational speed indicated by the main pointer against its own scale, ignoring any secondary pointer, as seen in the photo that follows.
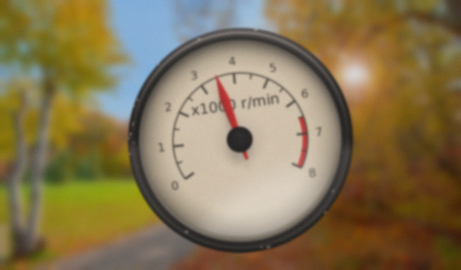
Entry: 3500 rpm
